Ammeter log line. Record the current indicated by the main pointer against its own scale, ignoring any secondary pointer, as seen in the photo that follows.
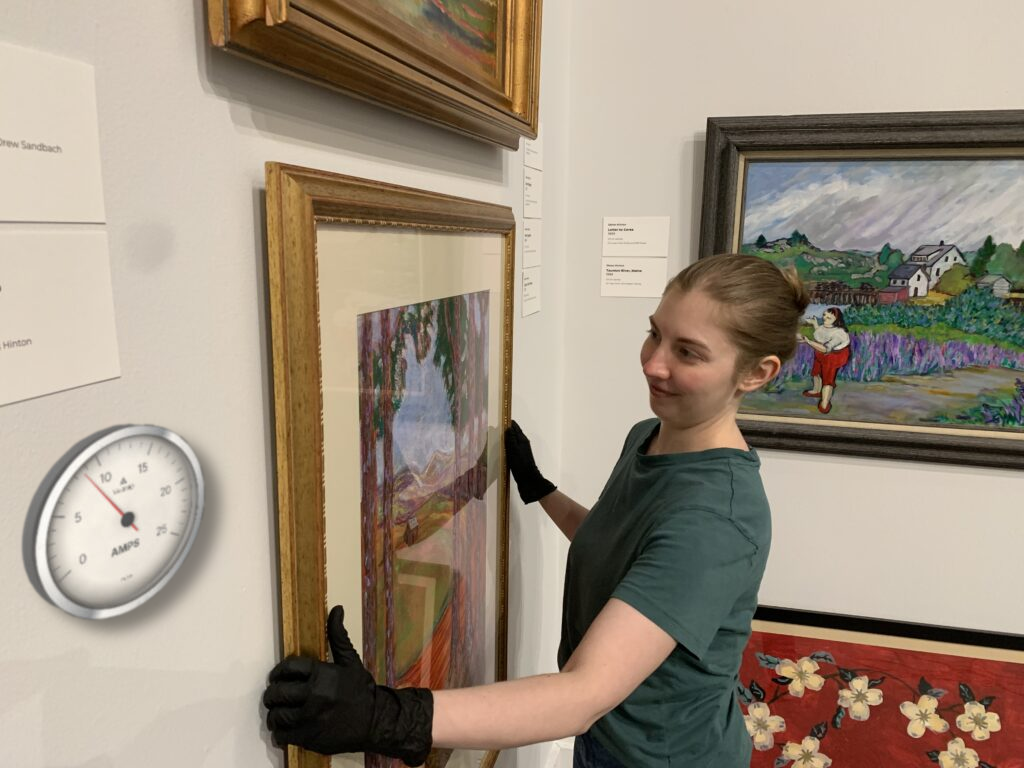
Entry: 8.5 A
